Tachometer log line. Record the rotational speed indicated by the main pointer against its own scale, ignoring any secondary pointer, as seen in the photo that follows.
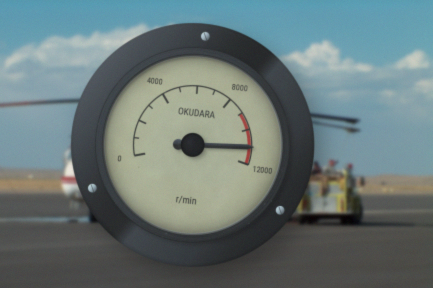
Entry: 11000 rpm
